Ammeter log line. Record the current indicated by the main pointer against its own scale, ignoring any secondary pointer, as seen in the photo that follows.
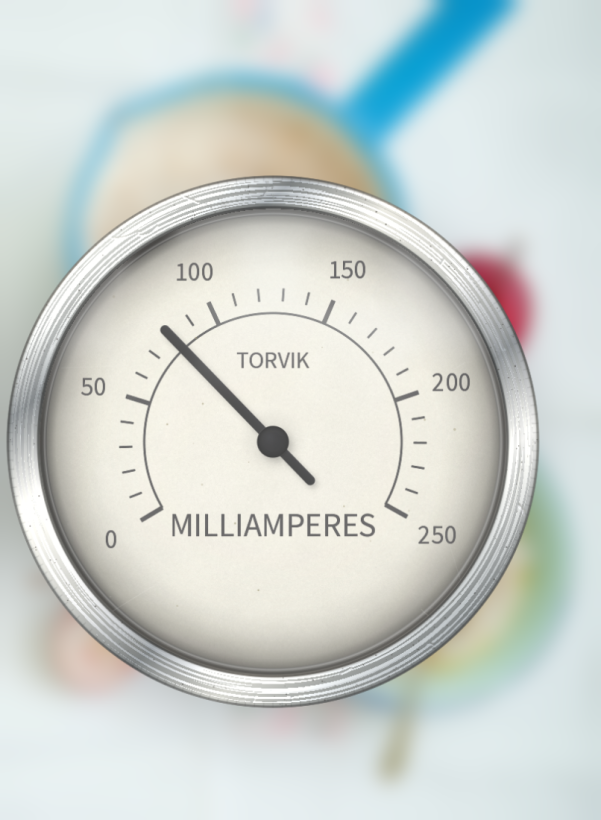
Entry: 80 mA
